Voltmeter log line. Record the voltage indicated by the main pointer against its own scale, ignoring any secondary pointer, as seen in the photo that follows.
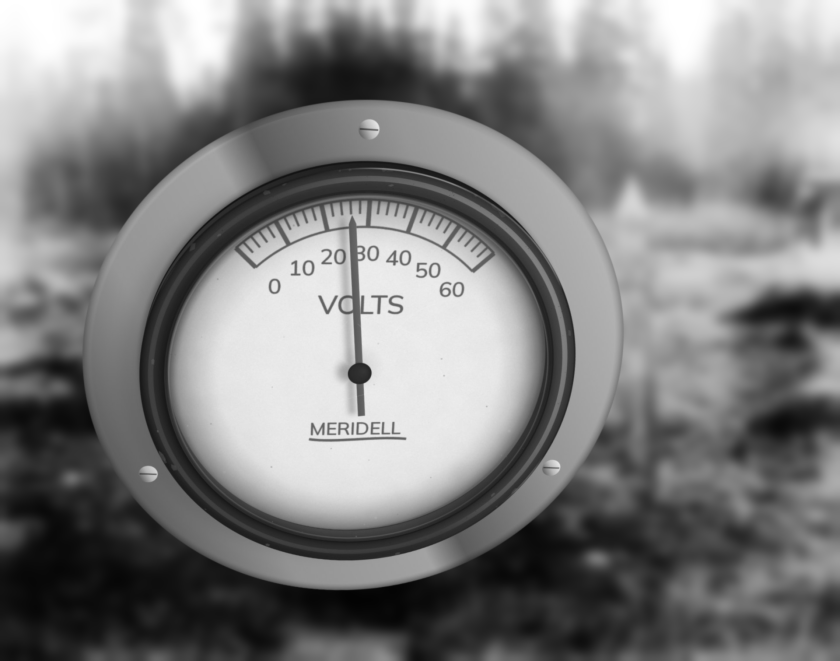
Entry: 26 V
